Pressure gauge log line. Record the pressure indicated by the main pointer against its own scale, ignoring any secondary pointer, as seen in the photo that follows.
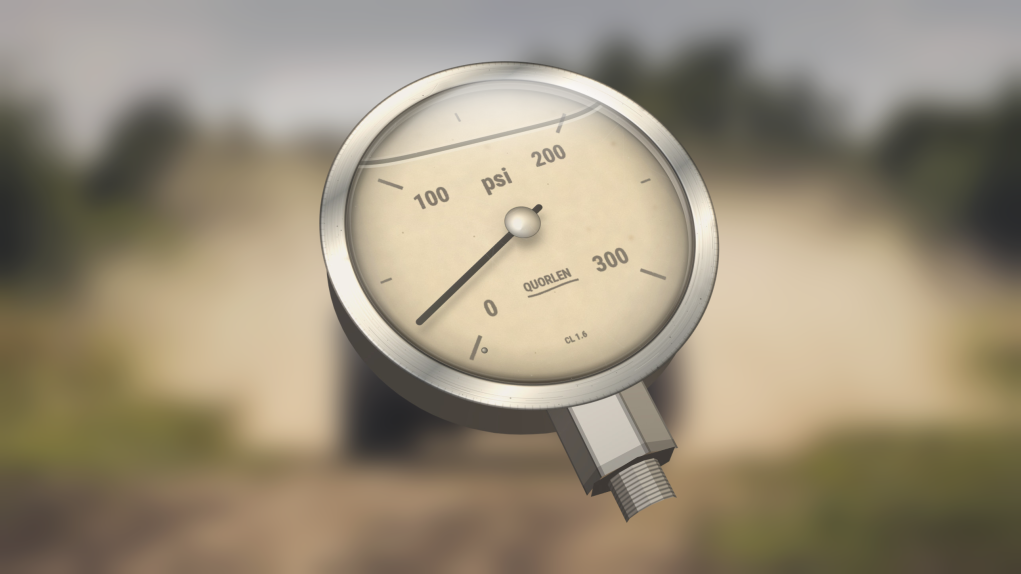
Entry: 25 psi
